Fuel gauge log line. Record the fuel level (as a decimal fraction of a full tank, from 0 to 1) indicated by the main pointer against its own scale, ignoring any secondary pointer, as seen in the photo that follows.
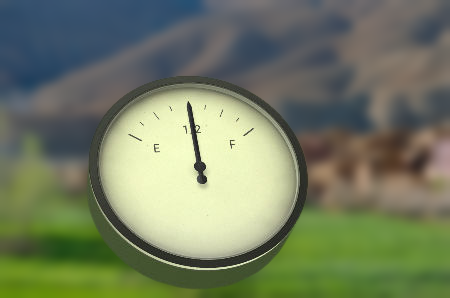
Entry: 0.5
